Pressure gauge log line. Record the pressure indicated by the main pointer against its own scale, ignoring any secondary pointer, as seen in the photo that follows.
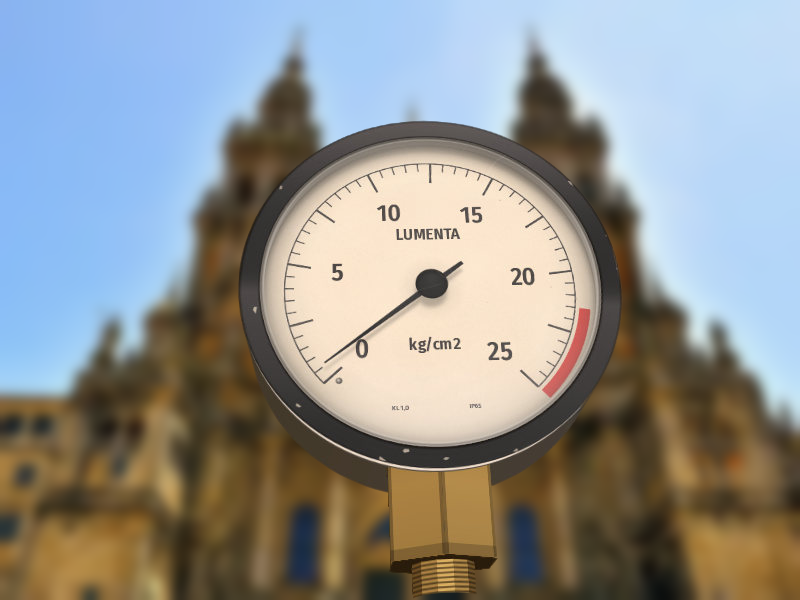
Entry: 0.5 kg/cm²
